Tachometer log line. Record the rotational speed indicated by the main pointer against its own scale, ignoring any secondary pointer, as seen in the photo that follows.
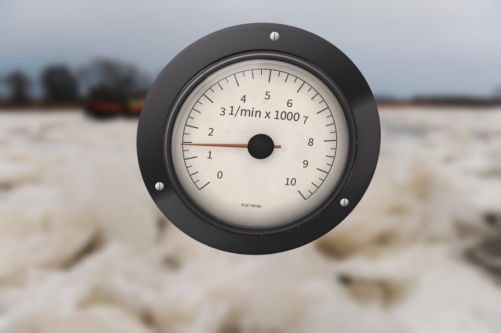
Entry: 1500 rpm
